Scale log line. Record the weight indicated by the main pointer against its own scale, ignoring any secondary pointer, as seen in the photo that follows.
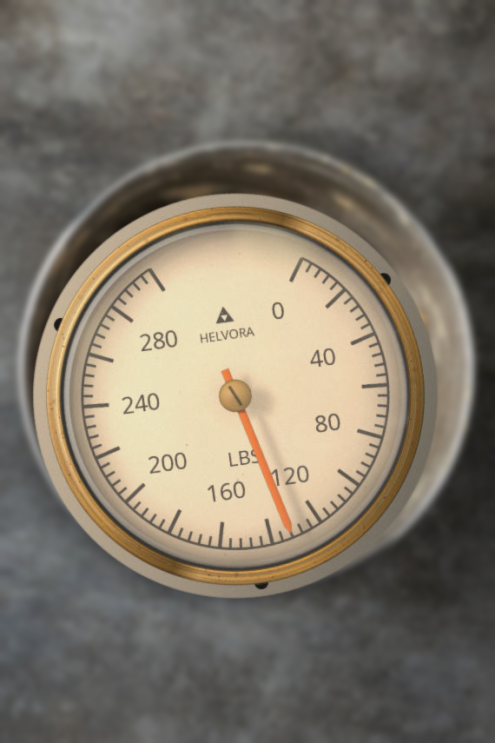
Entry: 132 lb
